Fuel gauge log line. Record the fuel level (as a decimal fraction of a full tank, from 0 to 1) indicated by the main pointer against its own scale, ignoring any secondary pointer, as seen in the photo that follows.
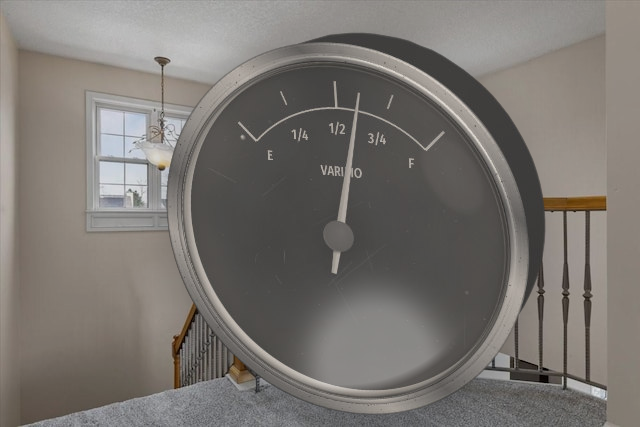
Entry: 0.625
